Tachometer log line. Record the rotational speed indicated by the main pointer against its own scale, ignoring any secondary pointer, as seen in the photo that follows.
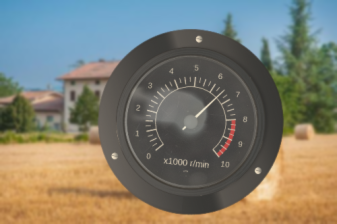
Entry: 6500 rpm
